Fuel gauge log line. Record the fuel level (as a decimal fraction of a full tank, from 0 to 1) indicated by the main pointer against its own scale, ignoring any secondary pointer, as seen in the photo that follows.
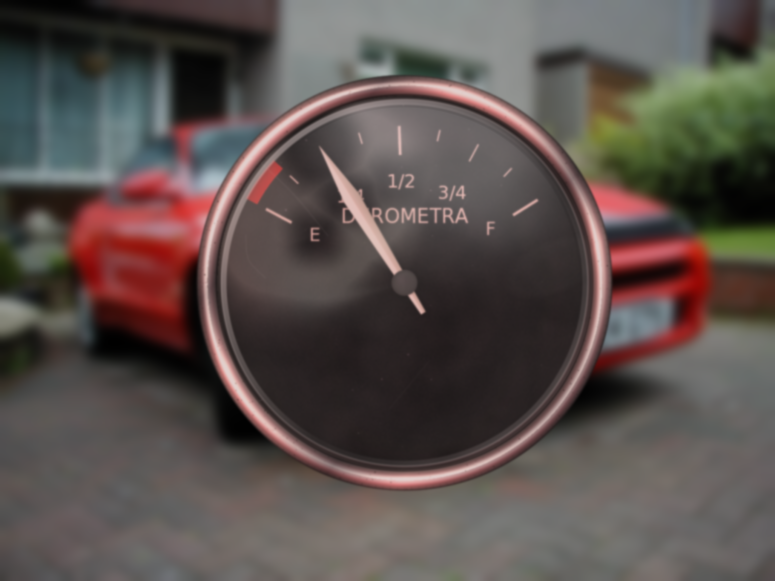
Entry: 0.25
